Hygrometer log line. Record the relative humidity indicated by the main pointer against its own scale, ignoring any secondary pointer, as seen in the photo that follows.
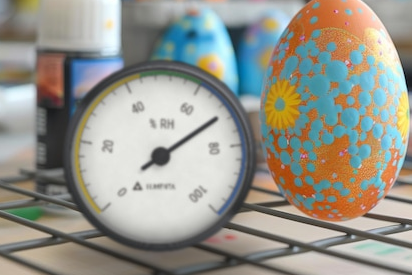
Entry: 70 %
